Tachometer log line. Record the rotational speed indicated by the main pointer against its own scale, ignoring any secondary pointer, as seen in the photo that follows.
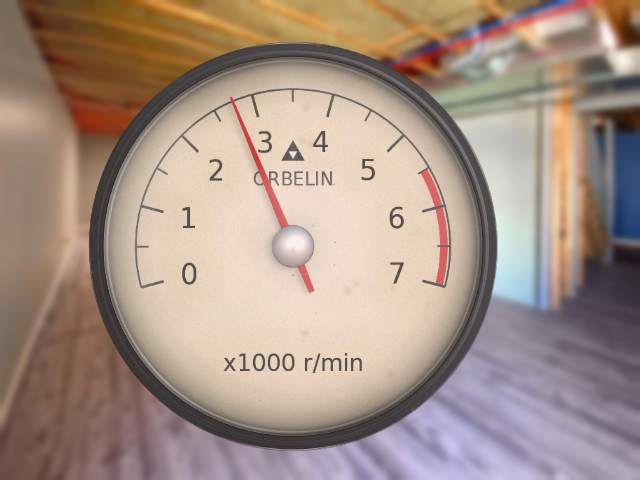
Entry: 2750 rpm
